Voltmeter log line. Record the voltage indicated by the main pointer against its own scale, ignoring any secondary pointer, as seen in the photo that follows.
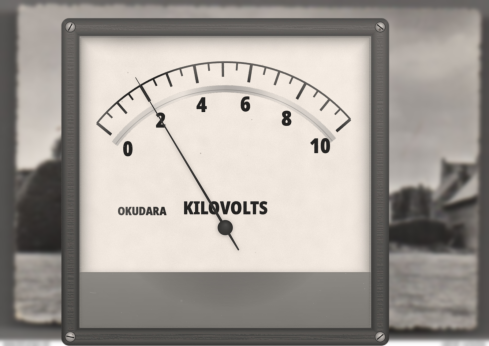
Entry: 2 kV
